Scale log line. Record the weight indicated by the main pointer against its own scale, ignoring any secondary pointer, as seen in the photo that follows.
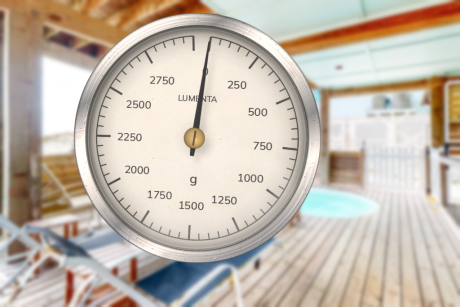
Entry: 0 g
